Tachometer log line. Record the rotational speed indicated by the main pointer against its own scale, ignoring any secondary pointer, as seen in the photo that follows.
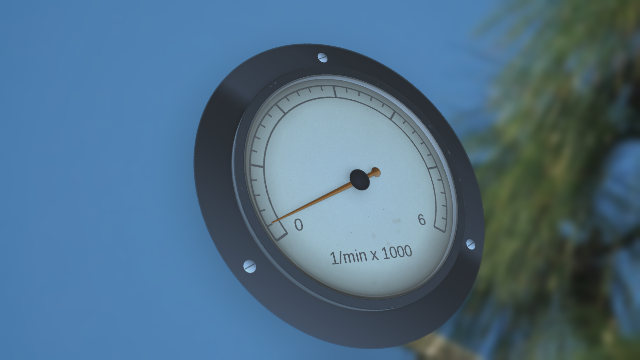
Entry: 200 rpm
